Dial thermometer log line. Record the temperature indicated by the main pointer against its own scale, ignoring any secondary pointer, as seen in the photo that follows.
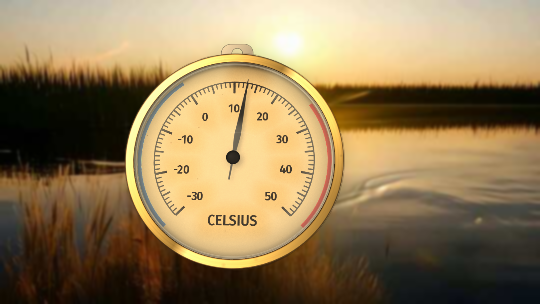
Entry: 13 °C
